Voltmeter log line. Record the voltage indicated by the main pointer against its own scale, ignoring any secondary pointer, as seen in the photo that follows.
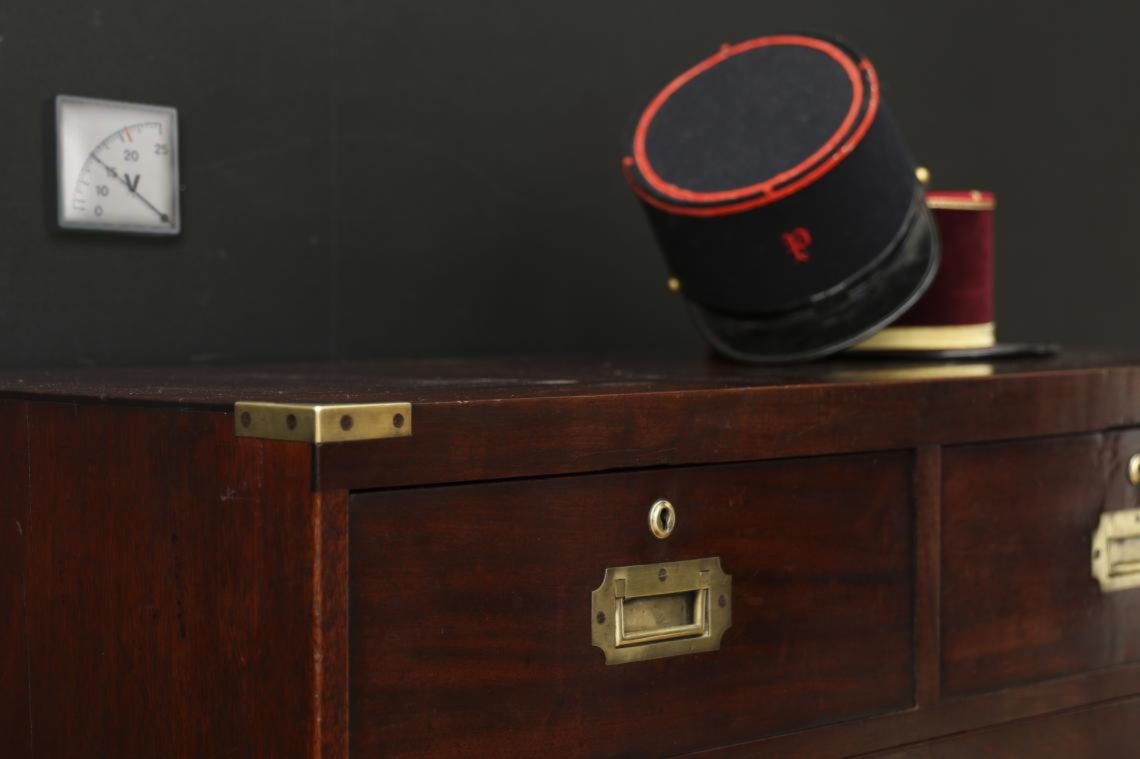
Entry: 15 V
